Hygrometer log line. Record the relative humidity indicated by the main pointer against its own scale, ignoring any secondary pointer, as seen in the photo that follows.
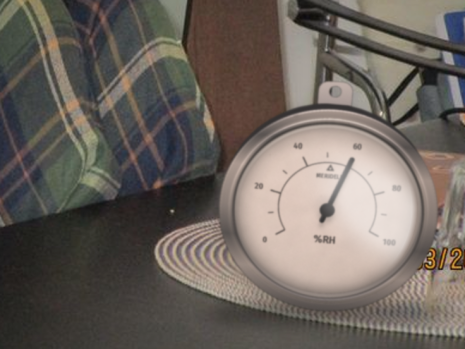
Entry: 60 %
